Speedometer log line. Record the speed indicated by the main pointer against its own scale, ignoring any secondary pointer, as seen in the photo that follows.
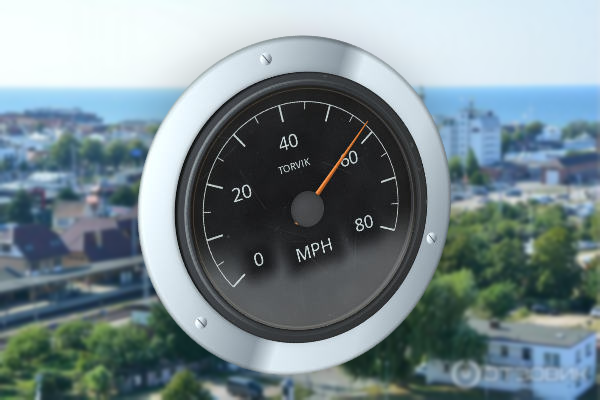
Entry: 57.5 mph
